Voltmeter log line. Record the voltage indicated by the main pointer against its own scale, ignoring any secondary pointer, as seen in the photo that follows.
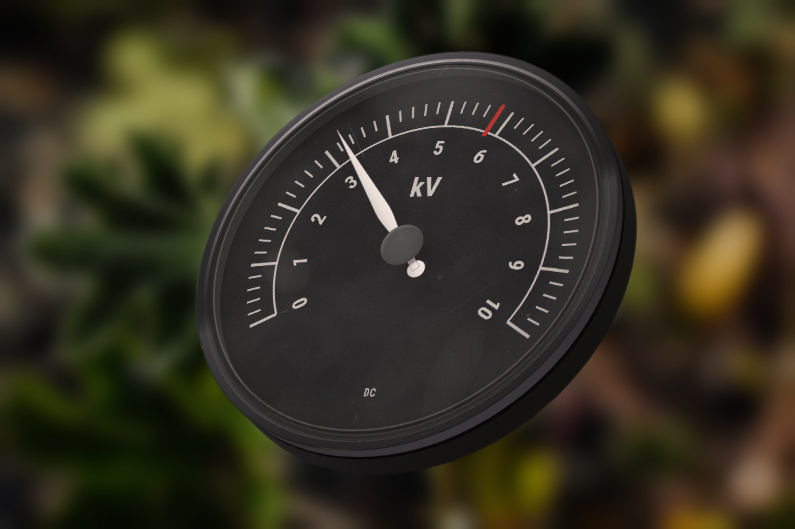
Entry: 3.3 kV
